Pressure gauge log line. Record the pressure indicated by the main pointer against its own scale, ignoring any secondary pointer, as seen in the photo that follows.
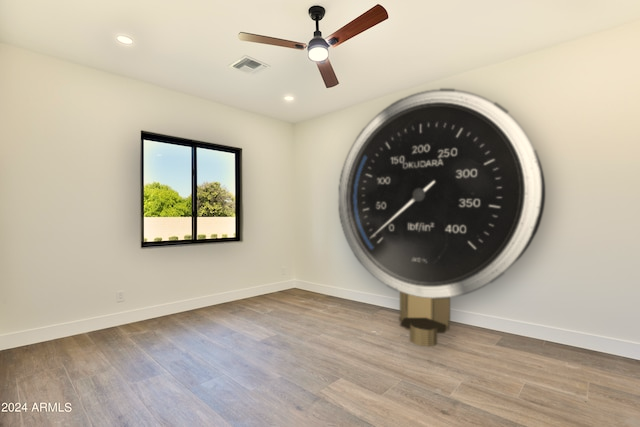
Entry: 10 psi
